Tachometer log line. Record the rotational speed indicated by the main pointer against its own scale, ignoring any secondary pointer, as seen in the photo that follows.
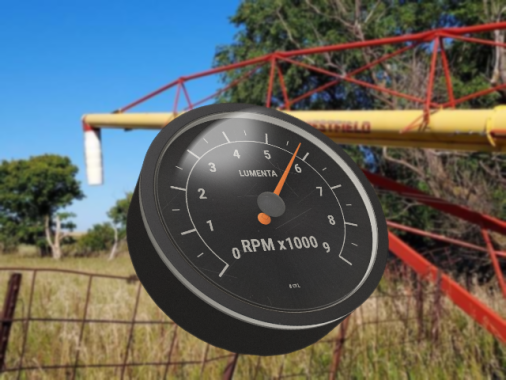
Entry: 5750 rpm
